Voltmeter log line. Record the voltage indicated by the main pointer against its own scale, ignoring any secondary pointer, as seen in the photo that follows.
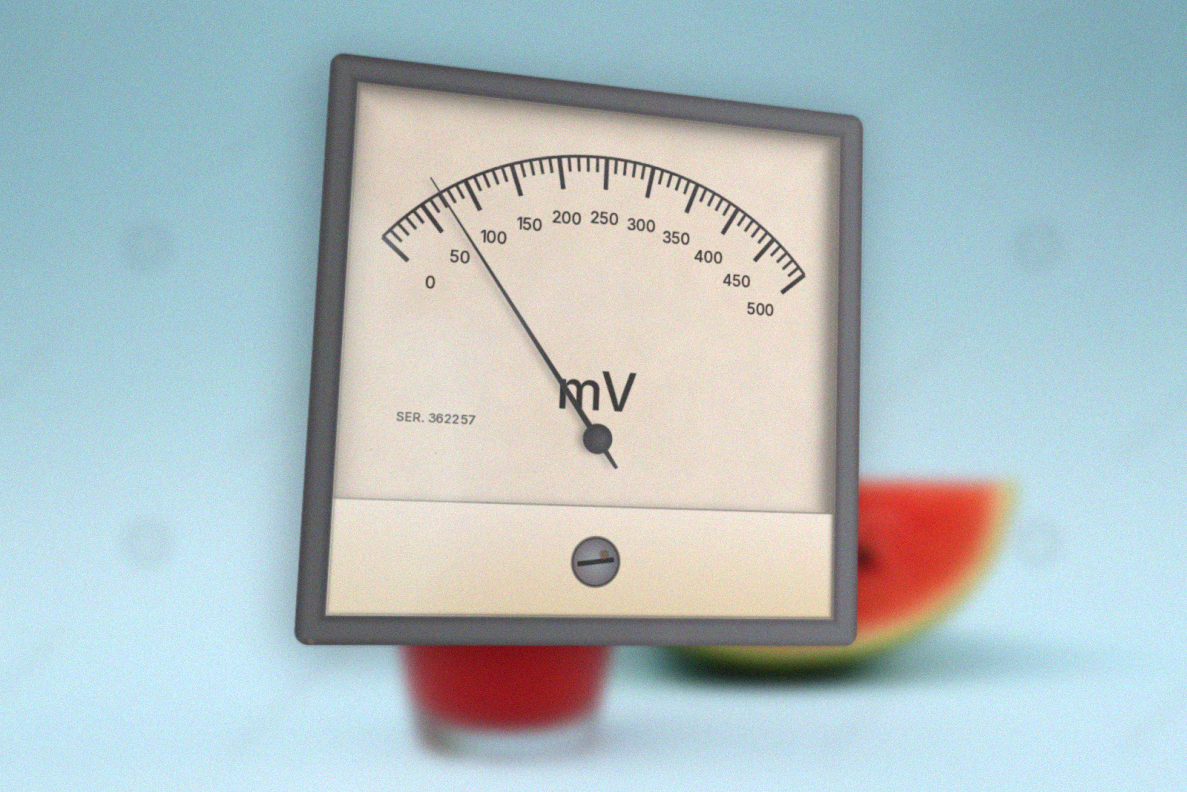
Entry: 70 mV
